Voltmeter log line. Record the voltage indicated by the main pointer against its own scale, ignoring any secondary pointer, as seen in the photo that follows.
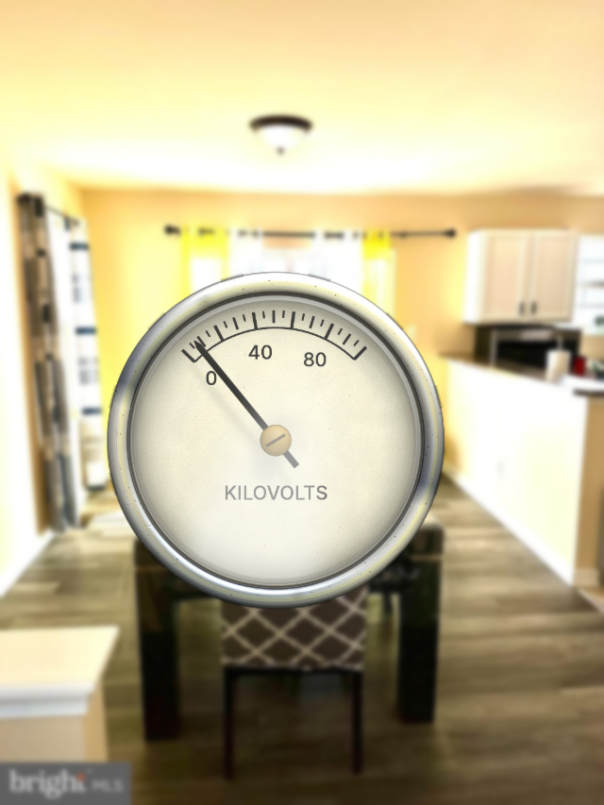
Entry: 7.5 kV
